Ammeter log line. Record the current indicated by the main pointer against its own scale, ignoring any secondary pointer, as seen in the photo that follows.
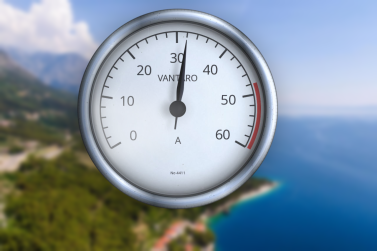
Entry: 32 A
